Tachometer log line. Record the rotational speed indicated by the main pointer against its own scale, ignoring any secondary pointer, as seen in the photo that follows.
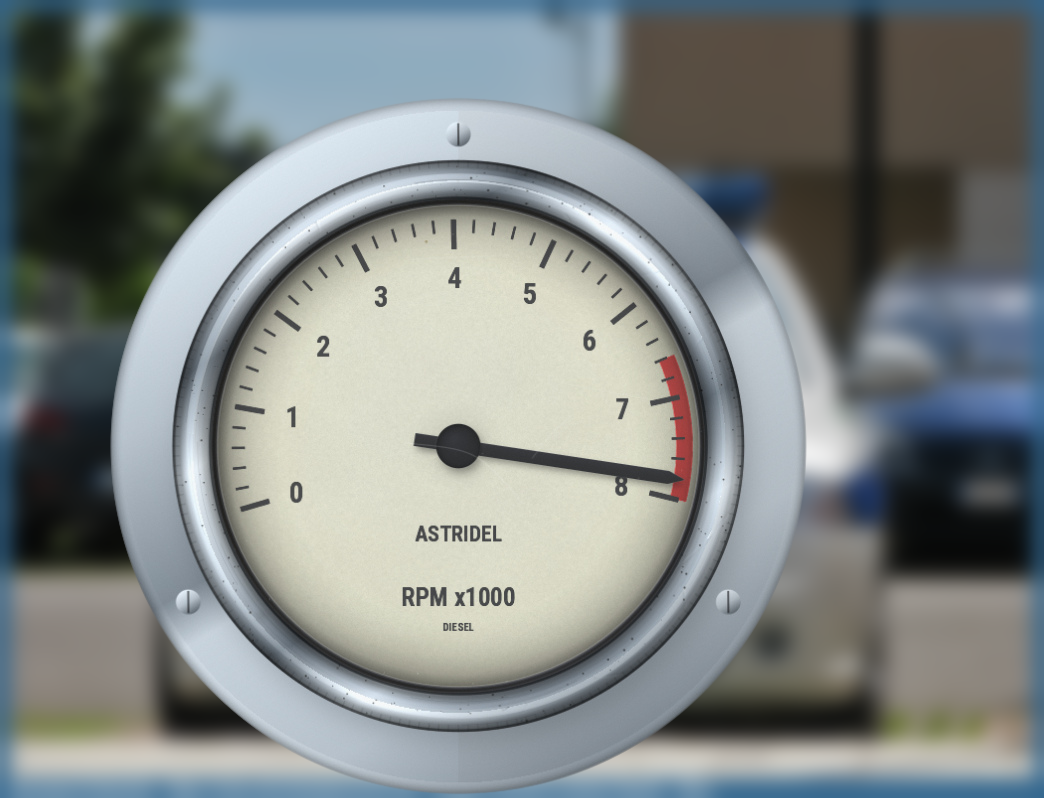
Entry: 7800 rpm
